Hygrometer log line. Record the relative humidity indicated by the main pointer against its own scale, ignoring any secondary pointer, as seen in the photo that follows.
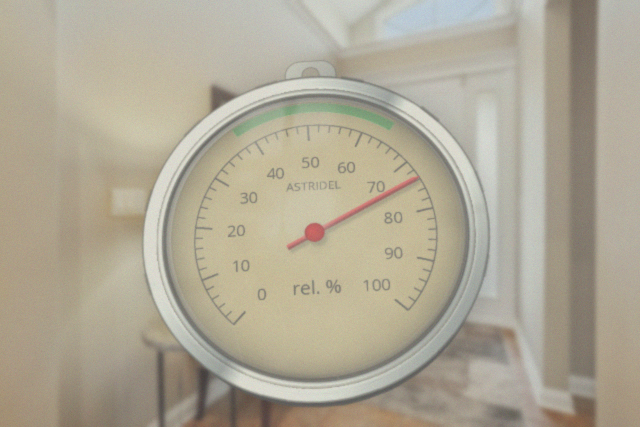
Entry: 74 %
